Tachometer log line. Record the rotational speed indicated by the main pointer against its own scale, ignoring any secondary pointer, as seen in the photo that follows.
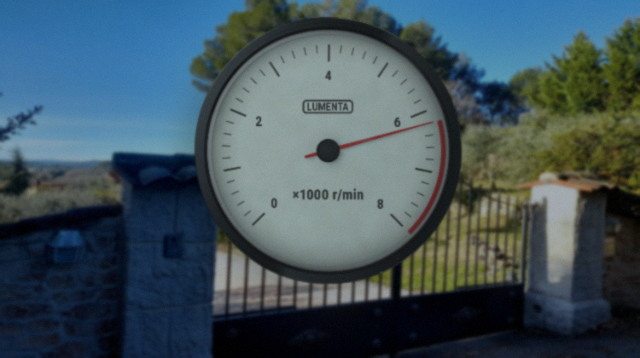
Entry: 6200 rpm
